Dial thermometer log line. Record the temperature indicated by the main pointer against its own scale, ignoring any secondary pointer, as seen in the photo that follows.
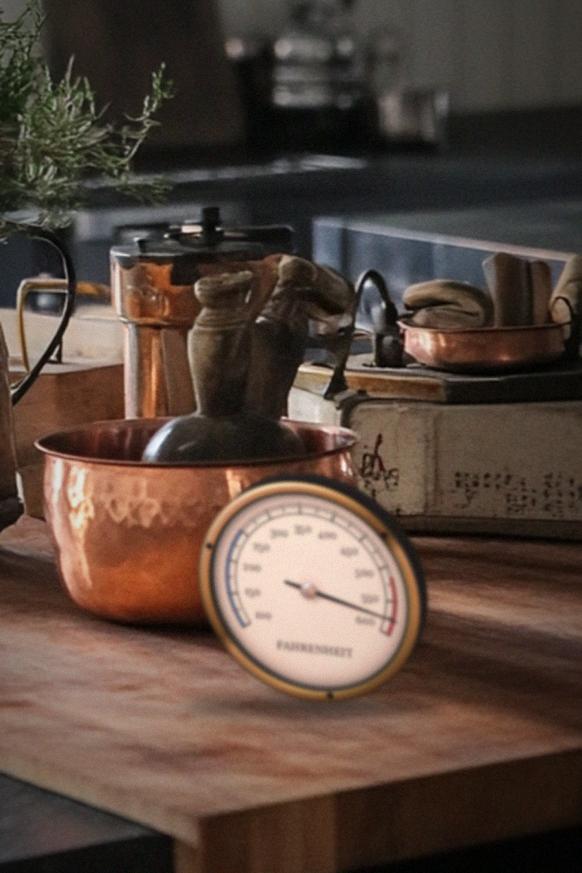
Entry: 575 °F
